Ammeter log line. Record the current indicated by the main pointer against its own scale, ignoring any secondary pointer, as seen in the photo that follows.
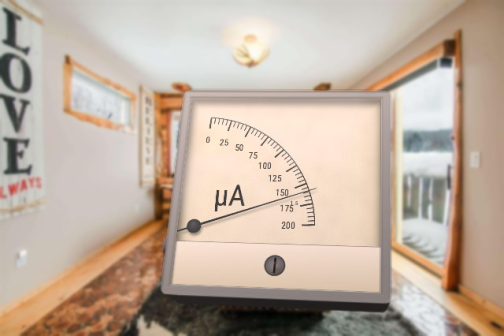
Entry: 160 µA
